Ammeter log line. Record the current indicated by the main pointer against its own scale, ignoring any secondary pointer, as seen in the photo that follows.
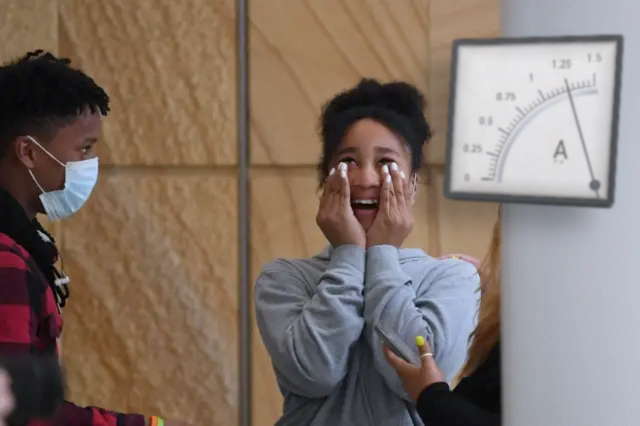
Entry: 1.25 A
